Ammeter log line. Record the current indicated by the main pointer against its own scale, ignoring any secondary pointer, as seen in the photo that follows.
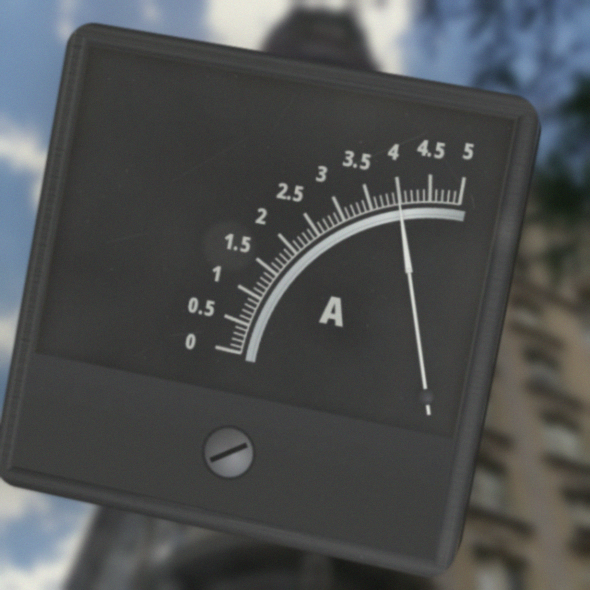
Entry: 4 A
